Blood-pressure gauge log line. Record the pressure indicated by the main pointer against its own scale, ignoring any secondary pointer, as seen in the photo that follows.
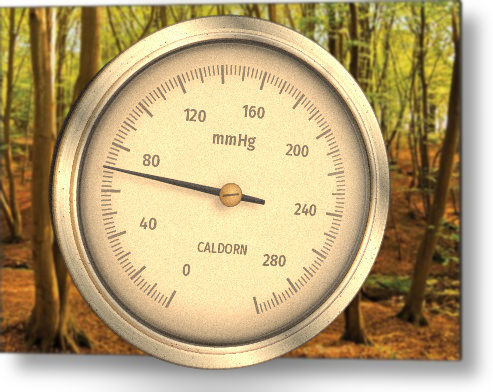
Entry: 70 mmHg
